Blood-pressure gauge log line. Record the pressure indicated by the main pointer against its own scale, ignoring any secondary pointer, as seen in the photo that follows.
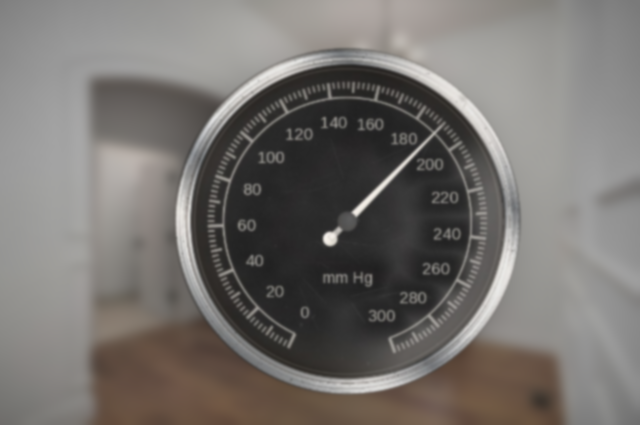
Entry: 190 mmHg
